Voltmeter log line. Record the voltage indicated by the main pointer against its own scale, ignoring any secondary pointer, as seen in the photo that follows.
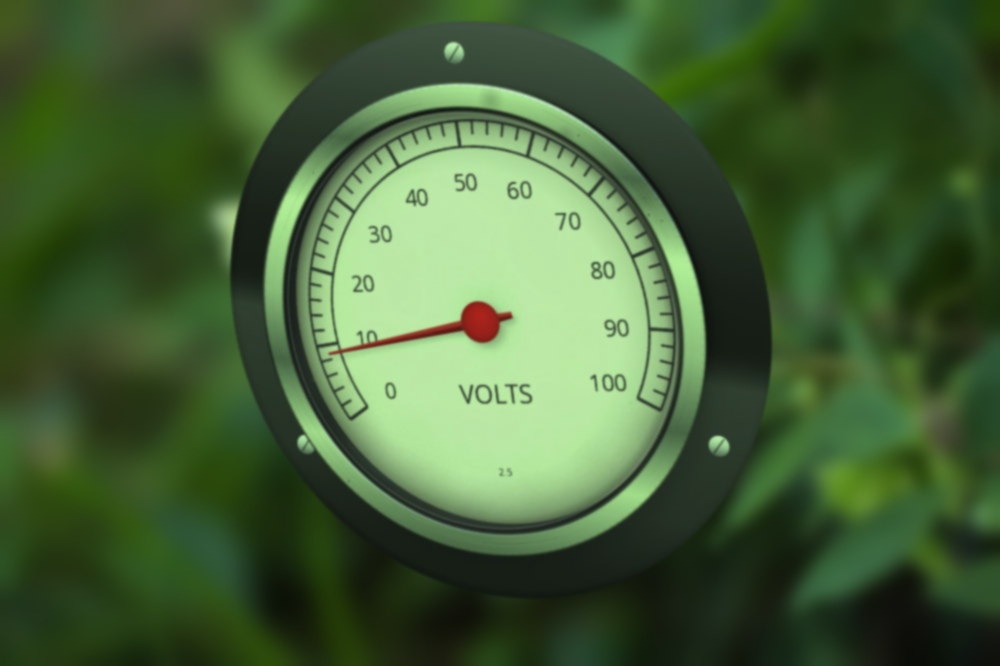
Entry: 9 V
